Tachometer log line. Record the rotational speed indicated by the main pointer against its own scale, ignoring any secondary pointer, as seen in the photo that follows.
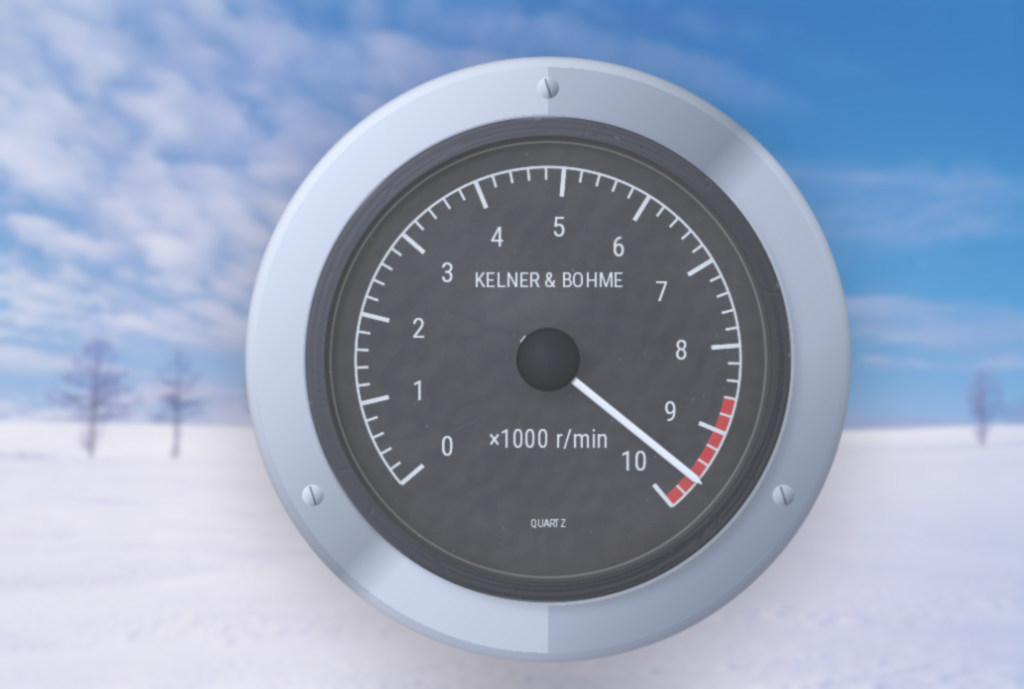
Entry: 9600 rpm
